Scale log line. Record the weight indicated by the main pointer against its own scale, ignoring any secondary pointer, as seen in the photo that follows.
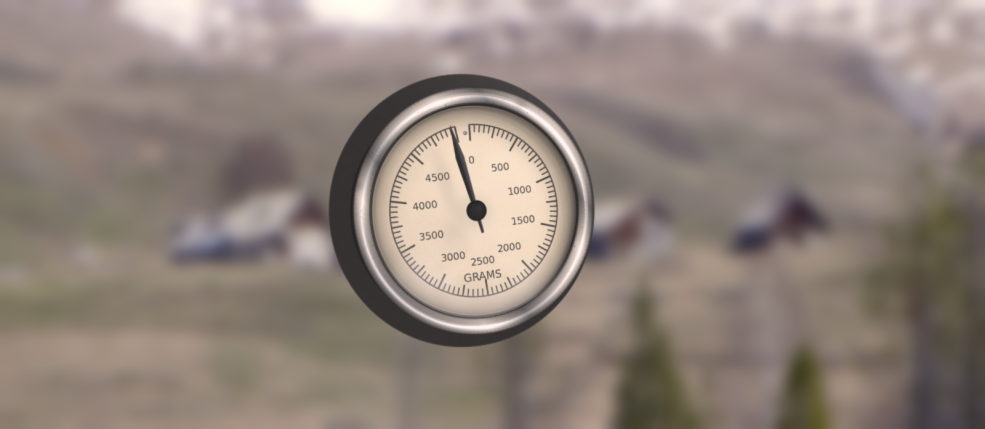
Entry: 4950 g
